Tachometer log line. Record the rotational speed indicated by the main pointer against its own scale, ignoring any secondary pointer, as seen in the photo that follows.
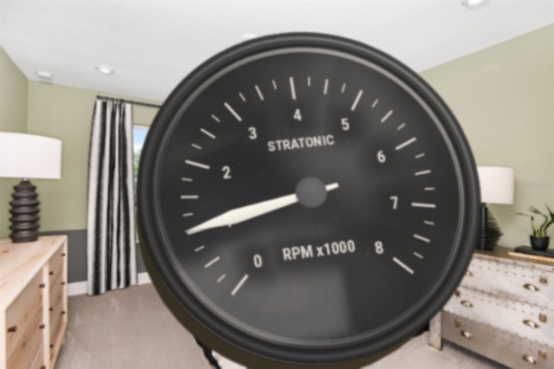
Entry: 1000 rpm
